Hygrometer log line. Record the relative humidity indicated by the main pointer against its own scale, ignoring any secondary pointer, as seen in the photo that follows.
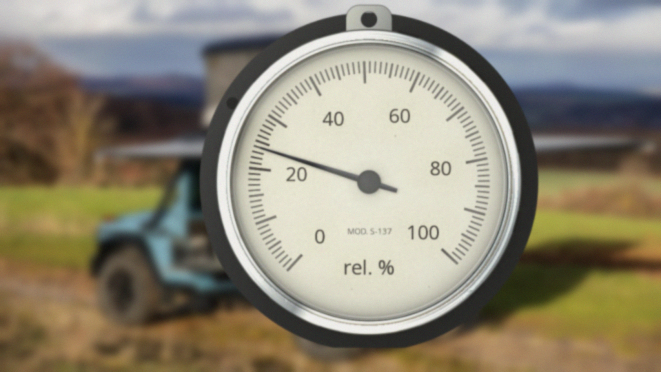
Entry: 24 %
